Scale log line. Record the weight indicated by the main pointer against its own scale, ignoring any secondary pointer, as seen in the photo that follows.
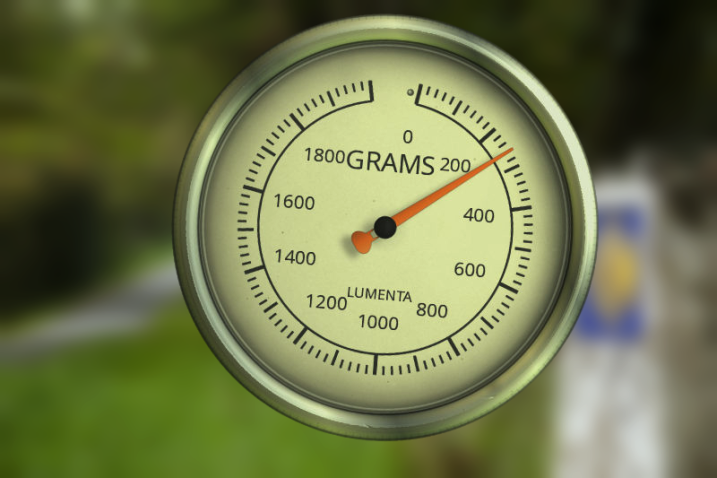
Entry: 260 g
